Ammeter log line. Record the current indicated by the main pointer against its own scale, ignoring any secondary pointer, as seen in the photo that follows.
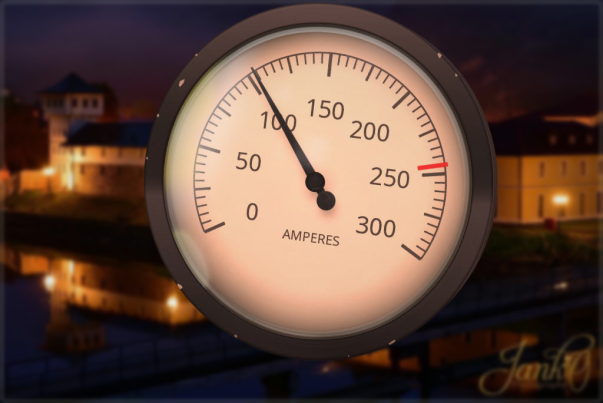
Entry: 105 A
